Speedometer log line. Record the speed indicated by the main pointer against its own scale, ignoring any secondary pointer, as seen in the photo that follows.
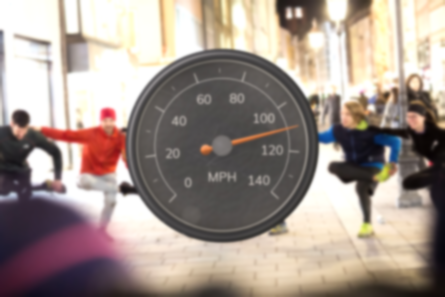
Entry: 110 mph
